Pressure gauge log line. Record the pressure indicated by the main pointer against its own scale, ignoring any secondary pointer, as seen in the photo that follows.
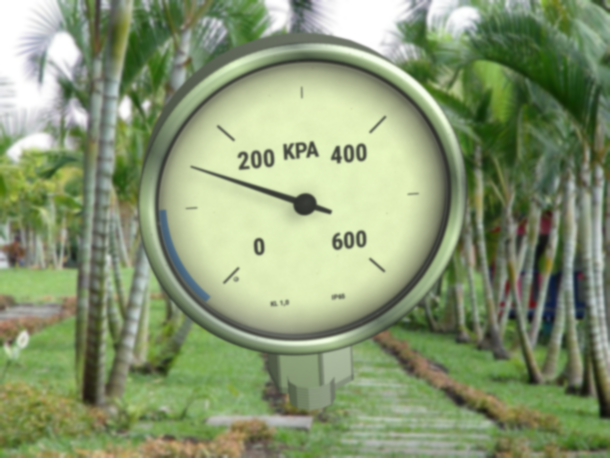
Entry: 150 kPa
